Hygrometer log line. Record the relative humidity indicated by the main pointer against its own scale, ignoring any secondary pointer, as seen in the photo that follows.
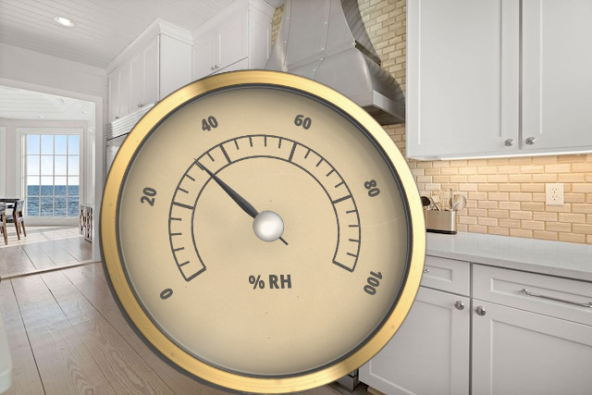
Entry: 32 %
